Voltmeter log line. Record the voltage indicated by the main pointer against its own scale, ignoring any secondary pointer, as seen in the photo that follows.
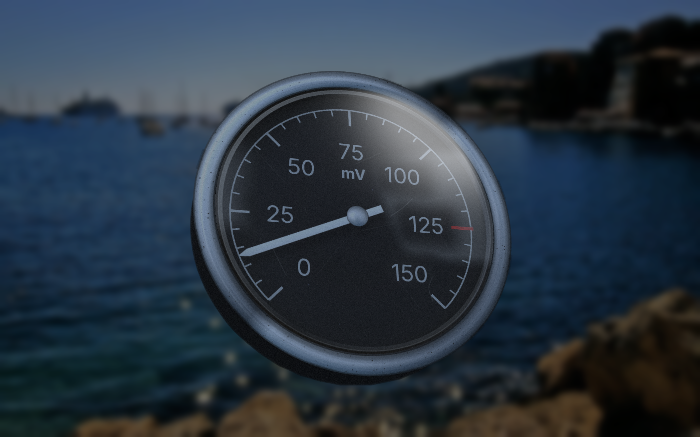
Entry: 12.5 mV
